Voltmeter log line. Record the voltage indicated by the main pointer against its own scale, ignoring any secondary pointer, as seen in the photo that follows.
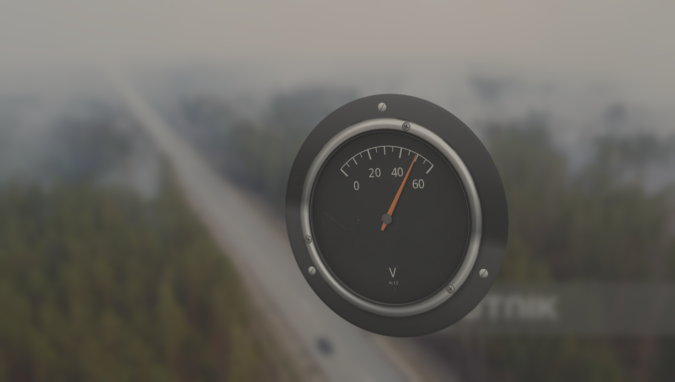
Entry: 50 V
